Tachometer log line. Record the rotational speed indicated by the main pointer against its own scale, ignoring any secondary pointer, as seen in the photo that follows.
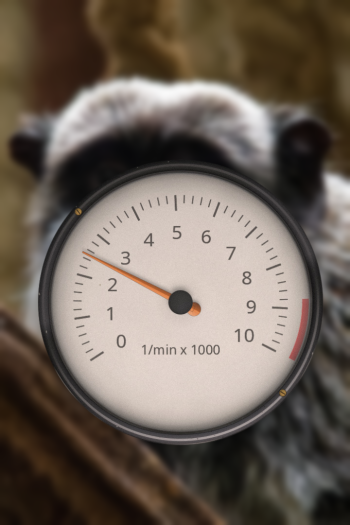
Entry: 2500 rpm
